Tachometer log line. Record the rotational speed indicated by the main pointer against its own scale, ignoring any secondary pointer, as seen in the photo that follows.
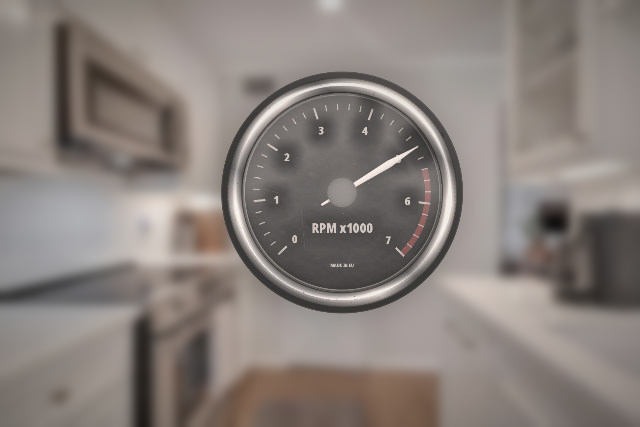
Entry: 5000 rpm
